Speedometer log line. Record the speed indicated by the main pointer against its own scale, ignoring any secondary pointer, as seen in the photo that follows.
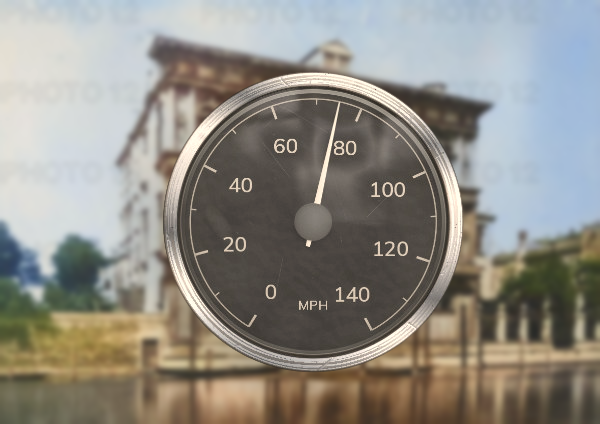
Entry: 75 mph
